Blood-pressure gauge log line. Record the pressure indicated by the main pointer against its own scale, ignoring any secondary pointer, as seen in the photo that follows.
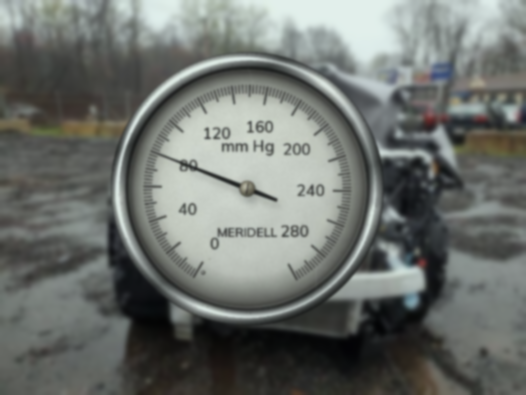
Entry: 80 mmHg
